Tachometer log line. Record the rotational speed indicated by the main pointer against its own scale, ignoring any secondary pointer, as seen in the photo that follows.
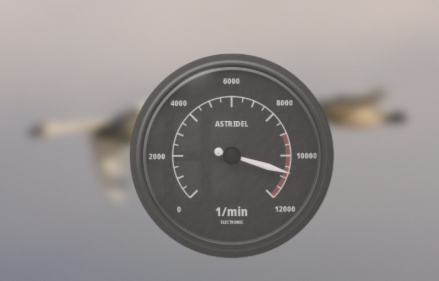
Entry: 10750 rpm
